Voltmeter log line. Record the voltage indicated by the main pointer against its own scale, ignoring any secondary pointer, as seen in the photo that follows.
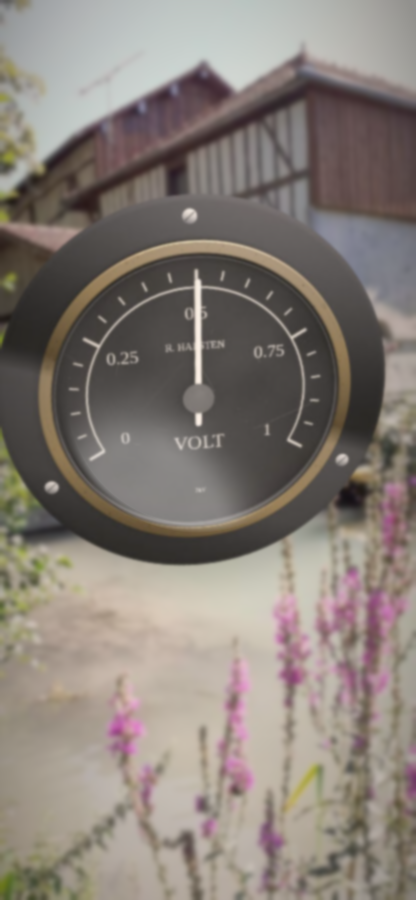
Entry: 0.5 V
